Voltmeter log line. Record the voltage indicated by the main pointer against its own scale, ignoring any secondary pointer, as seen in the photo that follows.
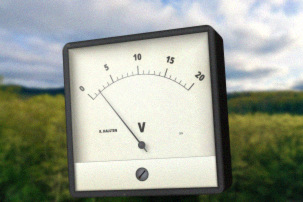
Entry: 2 V
